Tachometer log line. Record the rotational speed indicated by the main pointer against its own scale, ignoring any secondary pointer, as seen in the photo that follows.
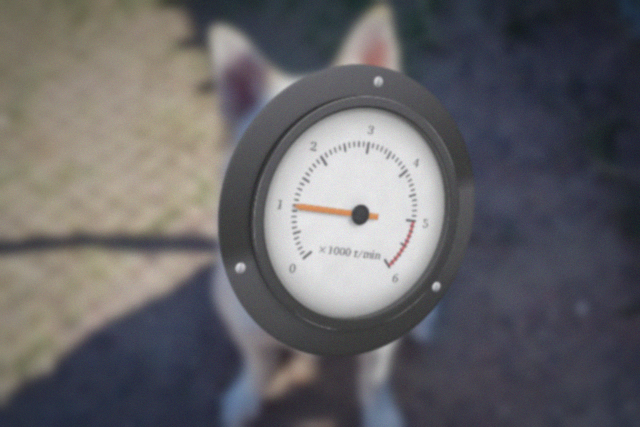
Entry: 1000 rpm
